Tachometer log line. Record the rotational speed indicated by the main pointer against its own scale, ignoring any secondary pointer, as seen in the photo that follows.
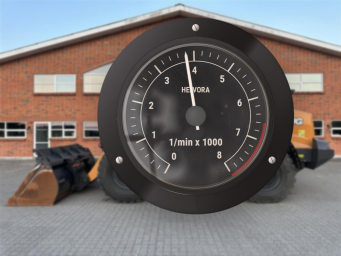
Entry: 3800 rpm
